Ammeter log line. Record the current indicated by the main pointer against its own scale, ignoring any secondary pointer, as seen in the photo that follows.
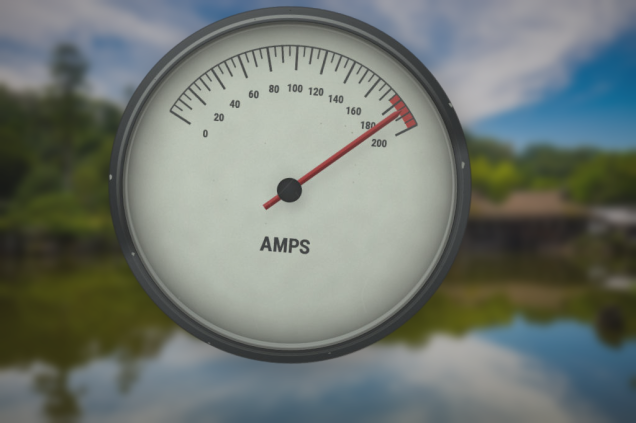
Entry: 185 A
